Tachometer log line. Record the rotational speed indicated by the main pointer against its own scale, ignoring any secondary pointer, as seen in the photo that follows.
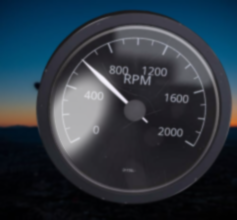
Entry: 600 rpm
